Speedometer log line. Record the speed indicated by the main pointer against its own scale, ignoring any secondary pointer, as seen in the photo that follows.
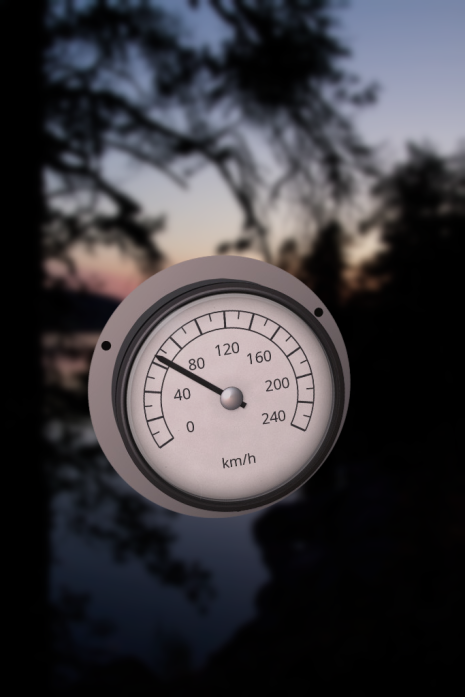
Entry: 65 km/h
